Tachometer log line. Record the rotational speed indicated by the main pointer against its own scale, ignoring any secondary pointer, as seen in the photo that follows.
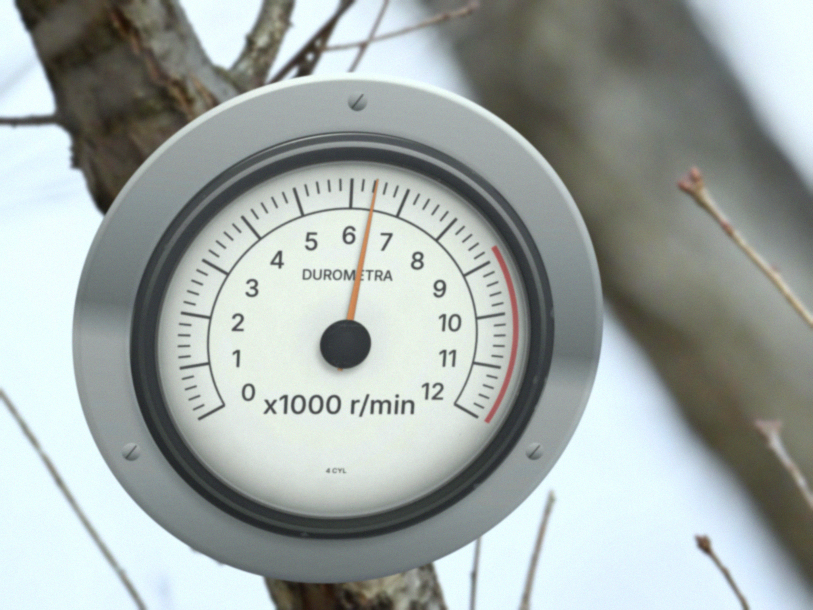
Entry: 6400 rpm
